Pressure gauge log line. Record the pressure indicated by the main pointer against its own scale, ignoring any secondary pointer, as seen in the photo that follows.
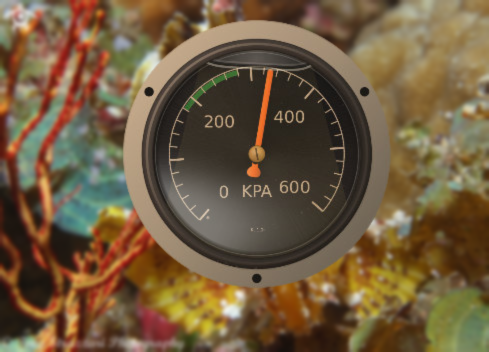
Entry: 330 kPa
